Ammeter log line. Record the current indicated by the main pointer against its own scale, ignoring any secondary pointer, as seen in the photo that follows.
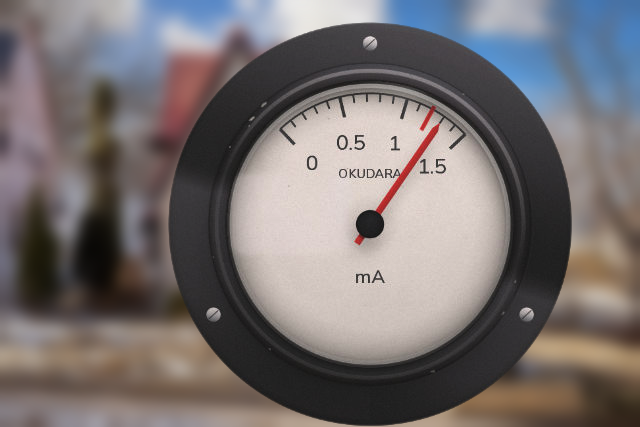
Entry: 1.3 mA
